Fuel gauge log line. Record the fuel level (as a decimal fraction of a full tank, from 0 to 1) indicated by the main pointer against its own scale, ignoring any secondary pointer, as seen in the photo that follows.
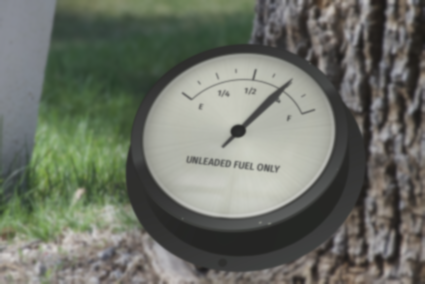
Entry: 0.75
